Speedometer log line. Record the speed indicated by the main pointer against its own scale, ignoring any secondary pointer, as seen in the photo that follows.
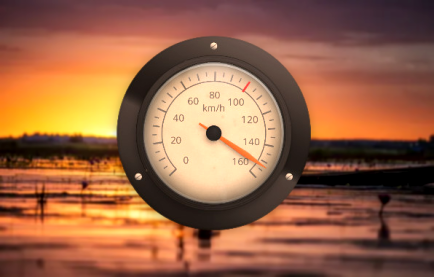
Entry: 152.5 km/h
